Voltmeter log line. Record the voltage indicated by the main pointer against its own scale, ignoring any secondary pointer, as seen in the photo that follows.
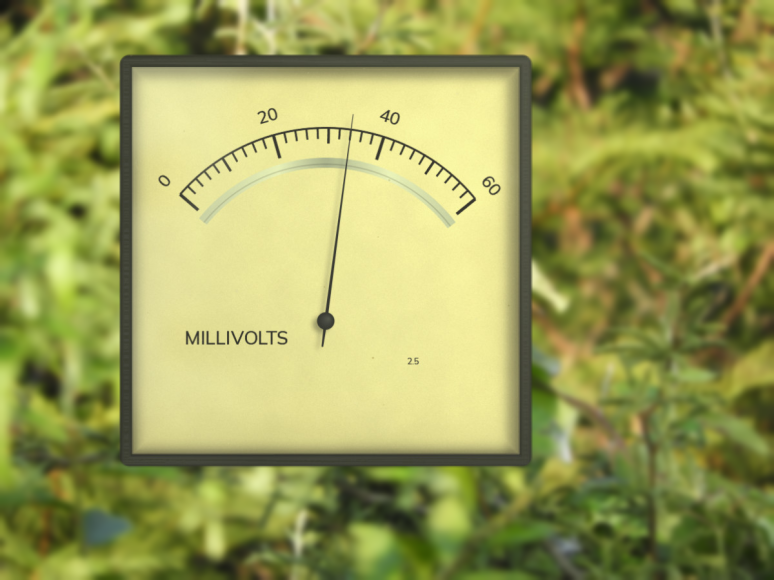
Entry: 34 mV
